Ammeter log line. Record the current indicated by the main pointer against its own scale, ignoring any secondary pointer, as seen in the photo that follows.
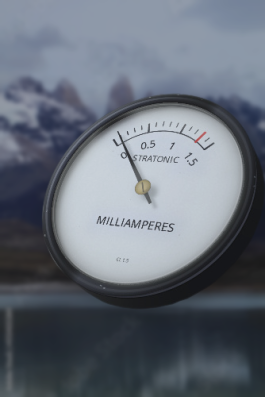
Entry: 0.1 mA
